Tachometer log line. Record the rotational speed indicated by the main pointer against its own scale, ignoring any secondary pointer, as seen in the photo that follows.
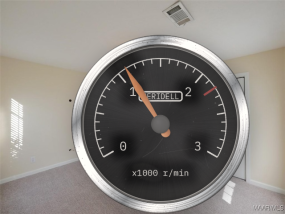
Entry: 1100 rpm
